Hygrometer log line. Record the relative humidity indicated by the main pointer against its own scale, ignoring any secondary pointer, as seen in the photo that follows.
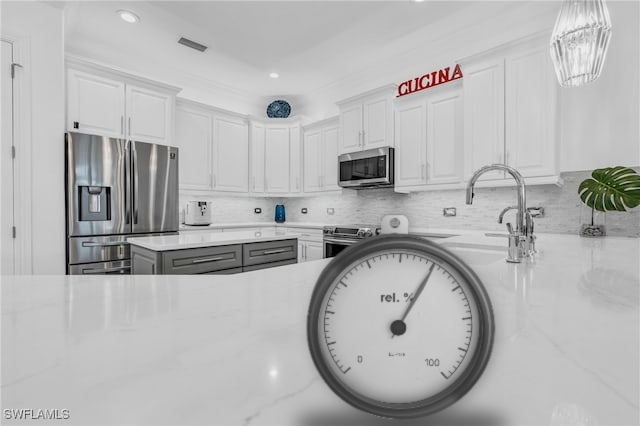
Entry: 60 %
